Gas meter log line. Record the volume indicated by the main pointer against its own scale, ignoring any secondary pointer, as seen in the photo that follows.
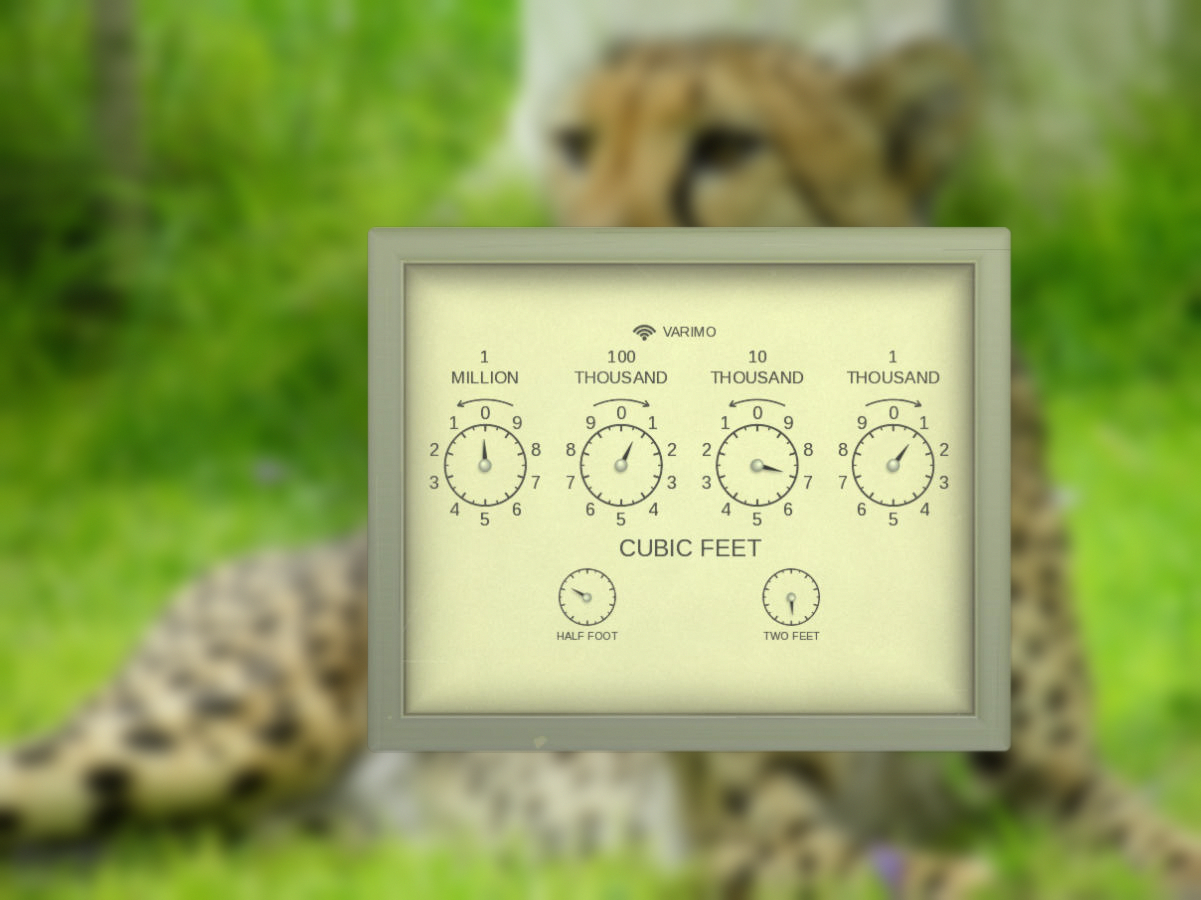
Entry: 7100 ft³
